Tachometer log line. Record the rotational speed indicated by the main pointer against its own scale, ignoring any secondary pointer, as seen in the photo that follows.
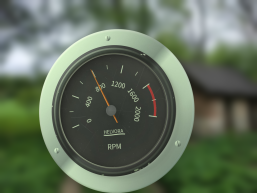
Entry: 800 rpm
